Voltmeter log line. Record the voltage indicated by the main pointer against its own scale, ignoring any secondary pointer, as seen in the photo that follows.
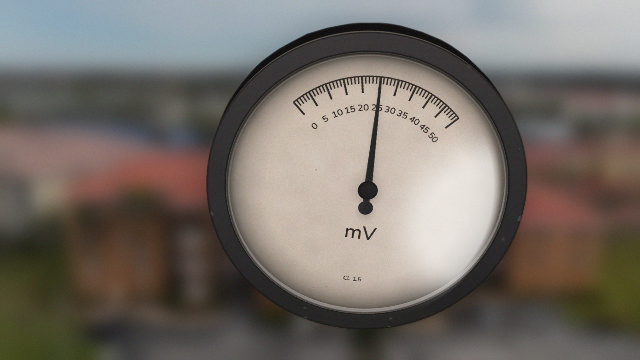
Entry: 25 mV
